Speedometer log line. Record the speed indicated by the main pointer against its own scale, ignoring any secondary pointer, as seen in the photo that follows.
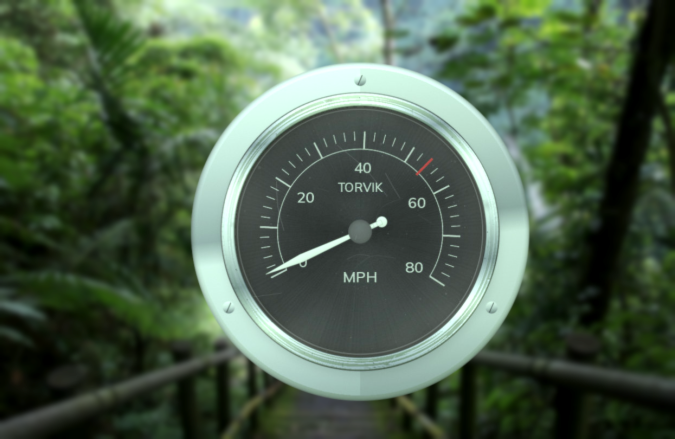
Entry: 1 mph
